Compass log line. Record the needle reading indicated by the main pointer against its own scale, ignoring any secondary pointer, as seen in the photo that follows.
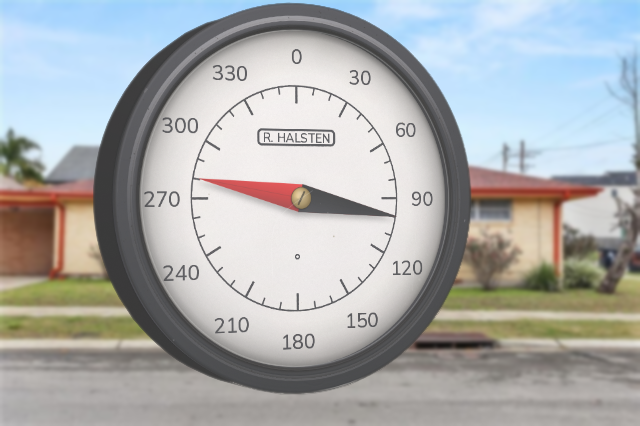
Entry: 280 °
